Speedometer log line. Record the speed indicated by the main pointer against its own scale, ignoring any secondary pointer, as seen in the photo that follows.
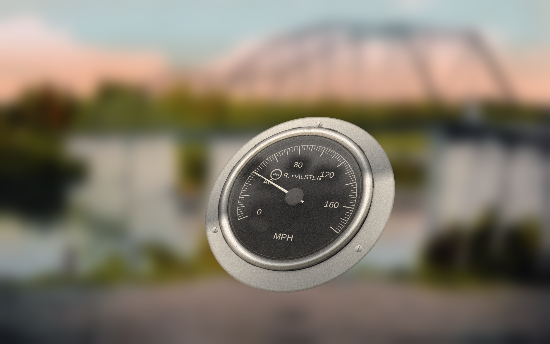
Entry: 40 mph
